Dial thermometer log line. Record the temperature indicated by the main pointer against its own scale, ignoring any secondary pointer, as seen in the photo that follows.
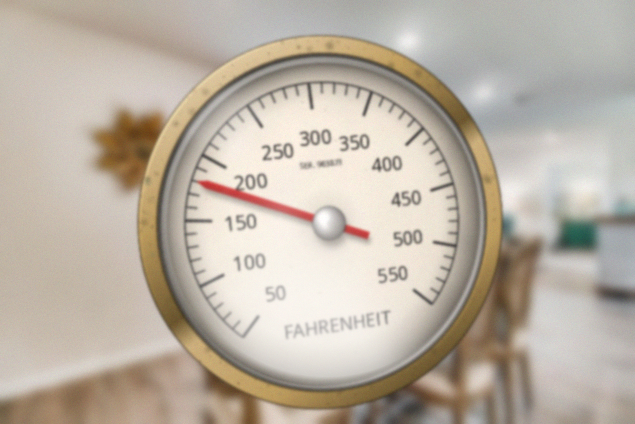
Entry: 180 °F
